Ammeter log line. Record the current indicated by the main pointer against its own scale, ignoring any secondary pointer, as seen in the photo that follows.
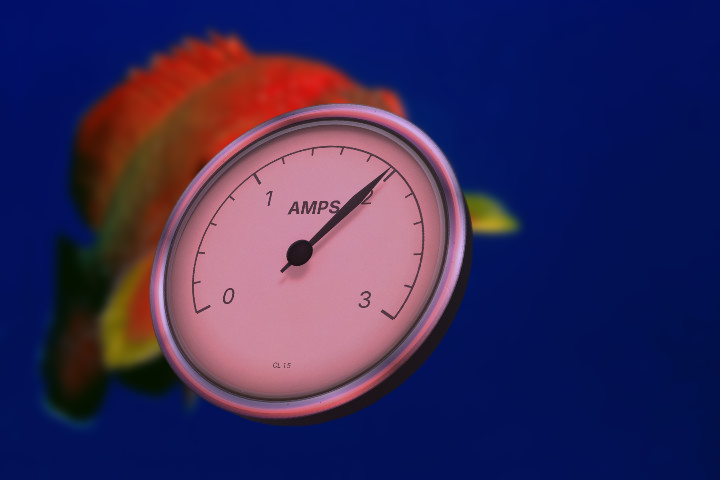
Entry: 2 A
